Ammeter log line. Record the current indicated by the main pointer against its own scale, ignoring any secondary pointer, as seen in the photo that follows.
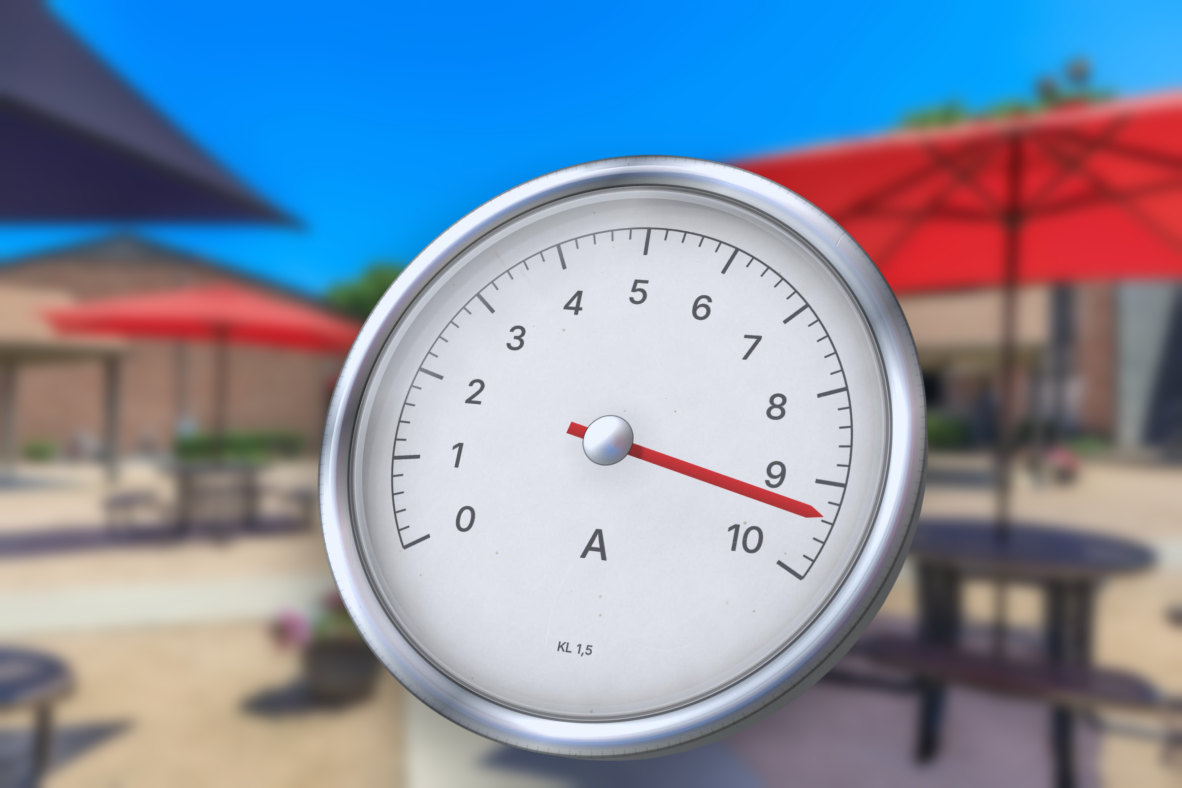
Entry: 9.4 A
